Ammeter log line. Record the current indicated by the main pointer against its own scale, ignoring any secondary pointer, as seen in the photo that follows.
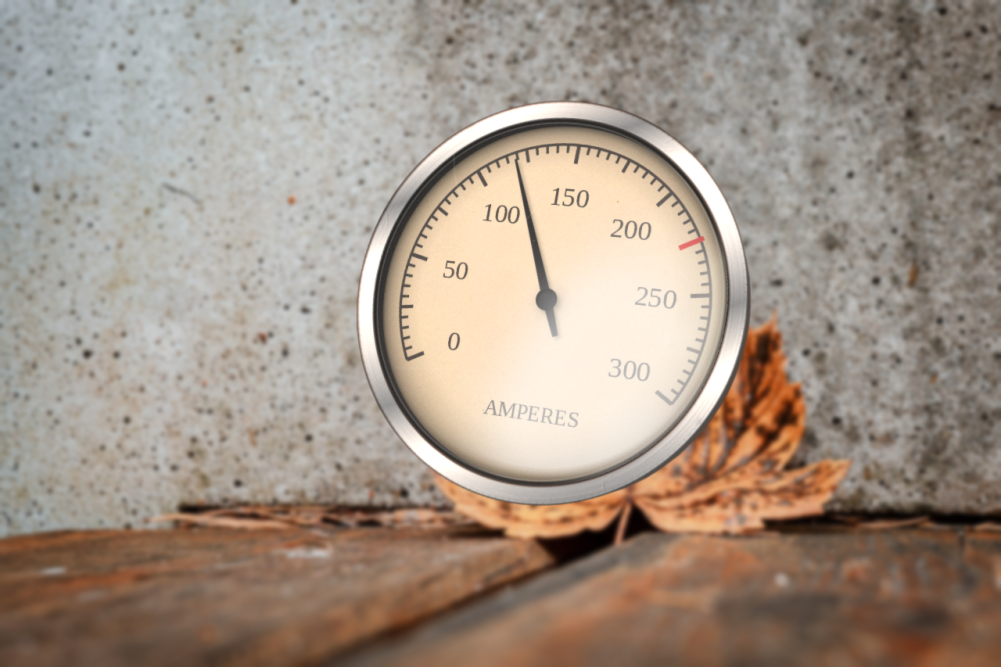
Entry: 120 A
